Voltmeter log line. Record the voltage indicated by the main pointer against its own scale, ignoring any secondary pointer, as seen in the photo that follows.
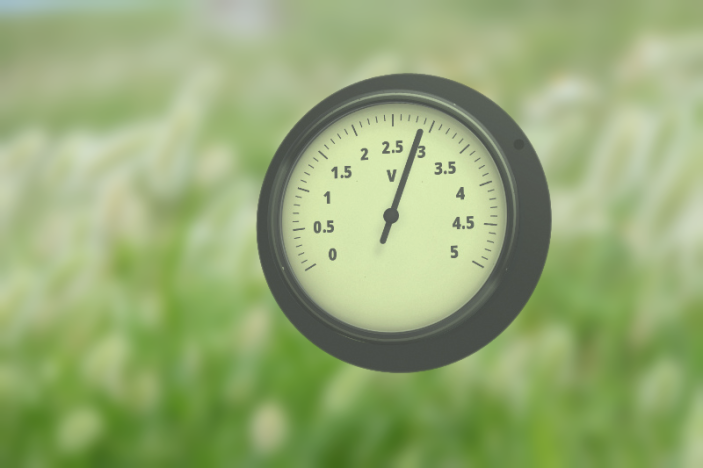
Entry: 2.9 V
